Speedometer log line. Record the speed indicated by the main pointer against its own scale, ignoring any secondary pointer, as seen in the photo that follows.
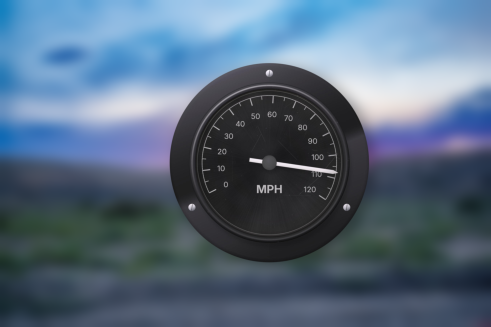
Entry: 107.5 mph
